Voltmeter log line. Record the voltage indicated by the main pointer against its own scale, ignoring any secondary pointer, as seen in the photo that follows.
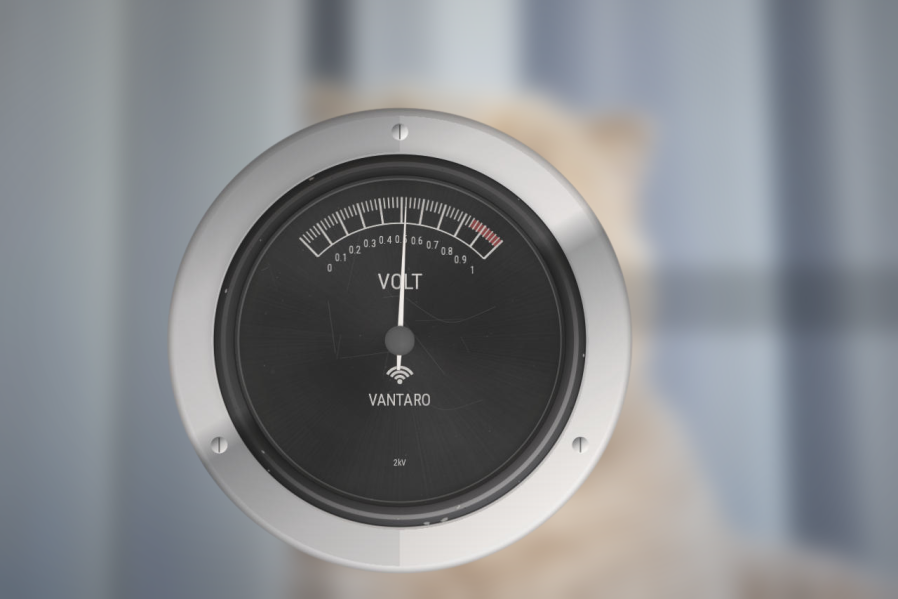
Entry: 0.52 V
